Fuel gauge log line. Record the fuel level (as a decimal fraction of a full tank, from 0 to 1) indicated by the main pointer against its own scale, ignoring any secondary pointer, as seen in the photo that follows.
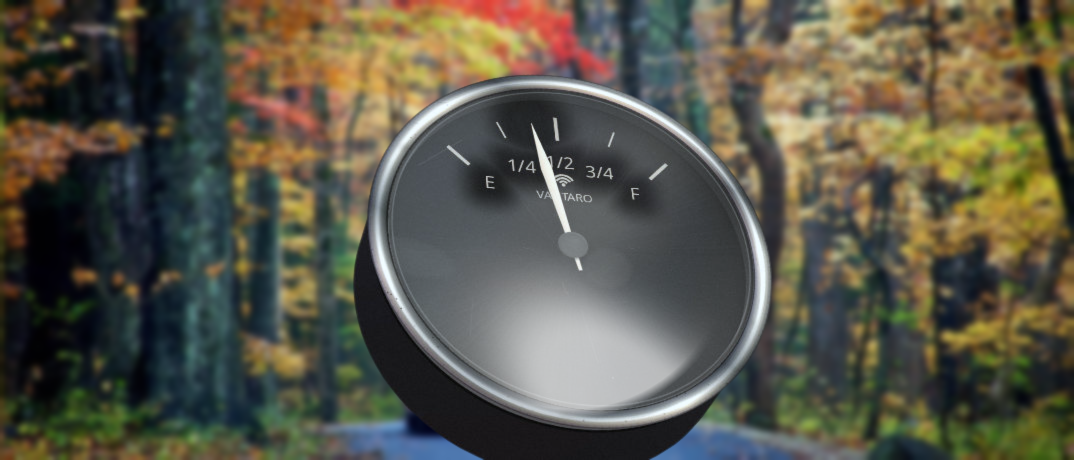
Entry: 0.375
